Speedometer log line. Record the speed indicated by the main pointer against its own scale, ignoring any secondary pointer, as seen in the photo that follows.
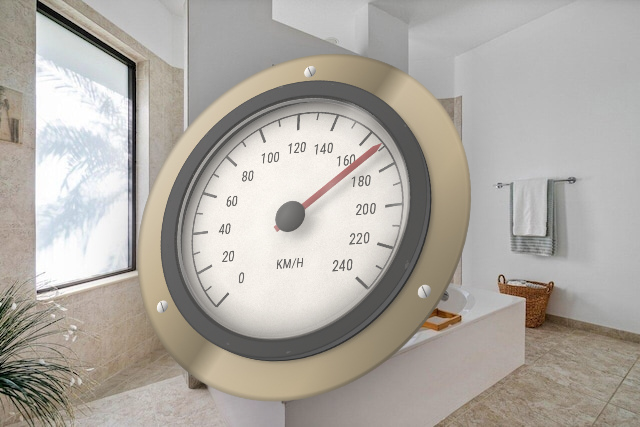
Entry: 170 km/h
